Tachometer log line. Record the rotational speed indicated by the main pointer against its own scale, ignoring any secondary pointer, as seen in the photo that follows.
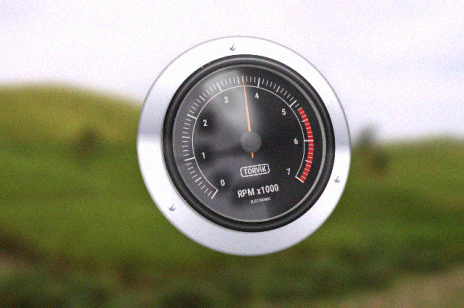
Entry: 3600 rpm
